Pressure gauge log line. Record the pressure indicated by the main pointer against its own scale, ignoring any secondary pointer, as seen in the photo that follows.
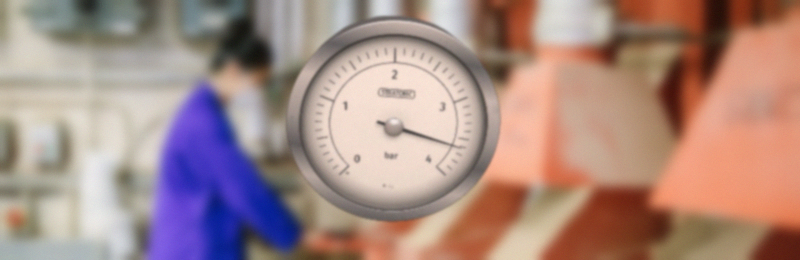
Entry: 3.6 bar
